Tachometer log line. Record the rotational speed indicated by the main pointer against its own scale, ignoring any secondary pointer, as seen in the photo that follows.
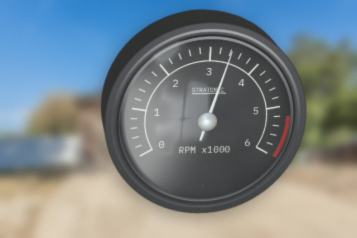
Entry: 3400 rpm
